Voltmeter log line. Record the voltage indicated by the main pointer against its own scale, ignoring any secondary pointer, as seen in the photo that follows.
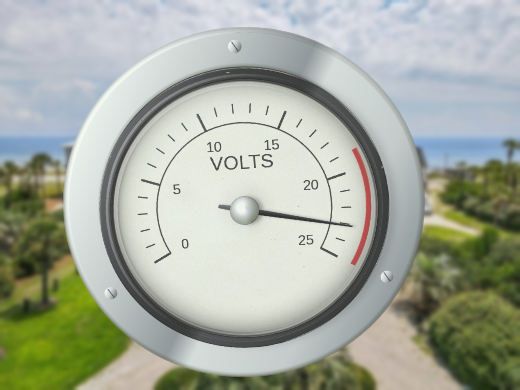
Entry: 23 V
